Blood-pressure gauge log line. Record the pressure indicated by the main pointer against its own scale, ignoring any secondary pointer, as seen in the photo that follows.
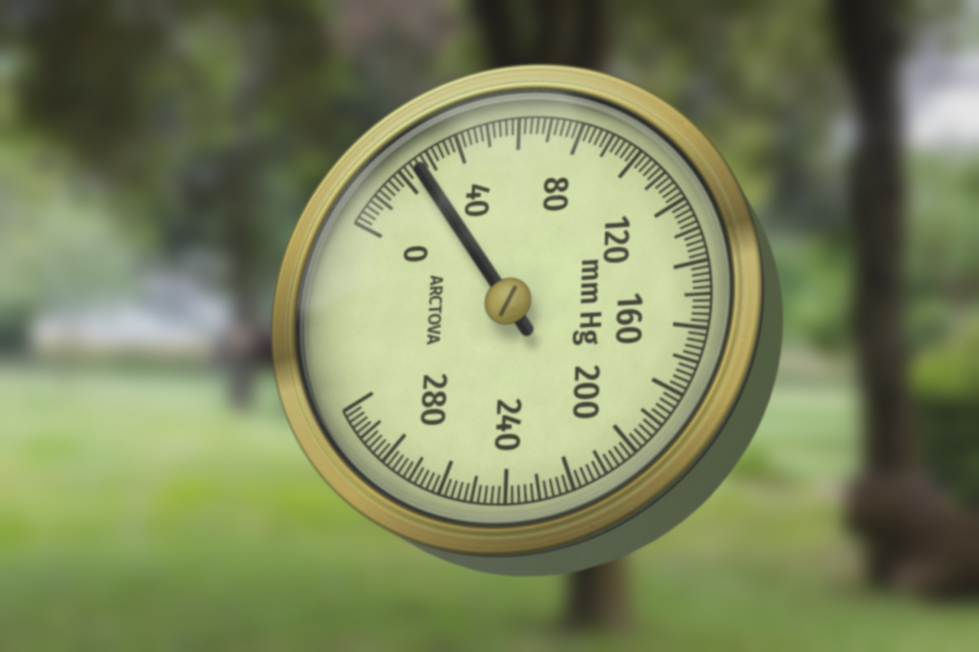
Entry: 26 mmHg
